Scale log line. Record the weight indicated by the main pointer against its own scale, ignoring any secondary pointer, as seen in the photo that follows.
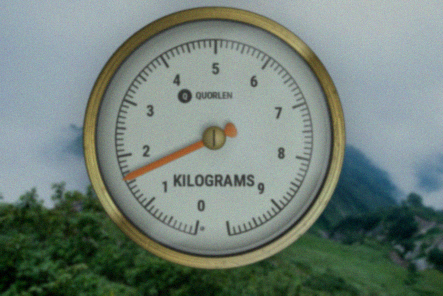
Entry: 1.6 kg
